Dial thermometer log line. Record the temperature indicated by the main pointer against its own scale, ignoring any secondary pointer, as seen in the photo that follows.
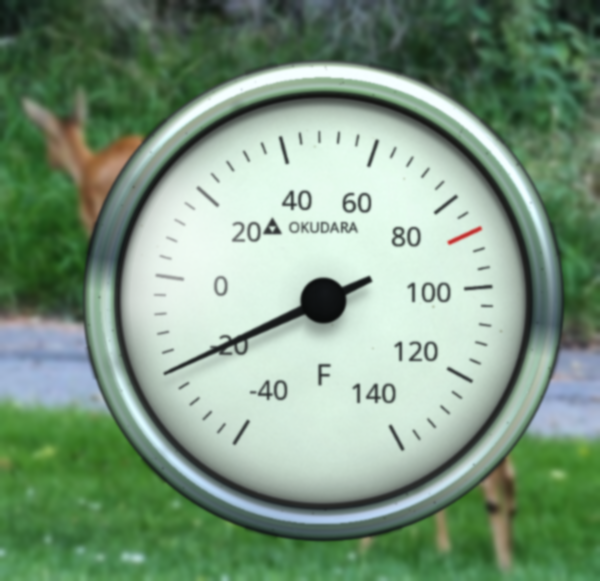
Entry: -20 °F
